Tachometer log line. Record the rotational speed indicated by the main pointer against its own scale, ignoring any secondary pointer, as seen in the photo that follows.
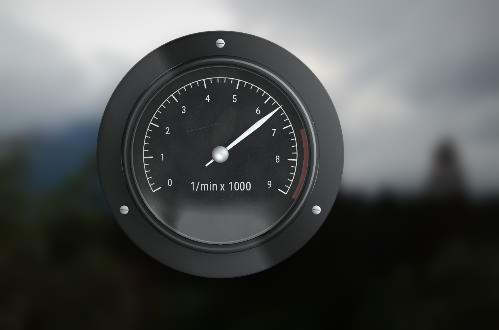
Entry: 6400 rpm
